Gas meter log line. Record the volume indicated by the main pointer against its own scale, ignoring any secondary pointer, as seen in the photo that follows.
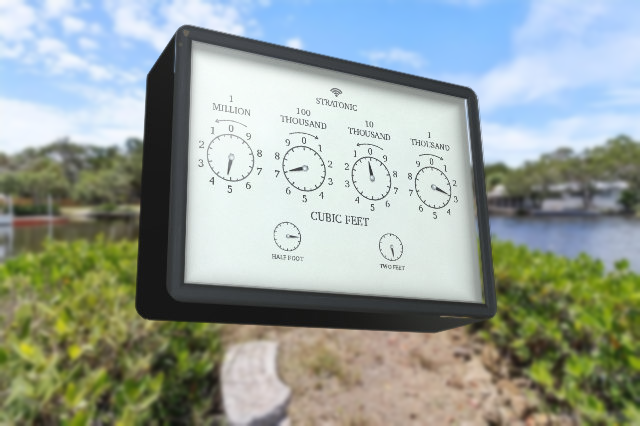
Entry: 470300 ft³
